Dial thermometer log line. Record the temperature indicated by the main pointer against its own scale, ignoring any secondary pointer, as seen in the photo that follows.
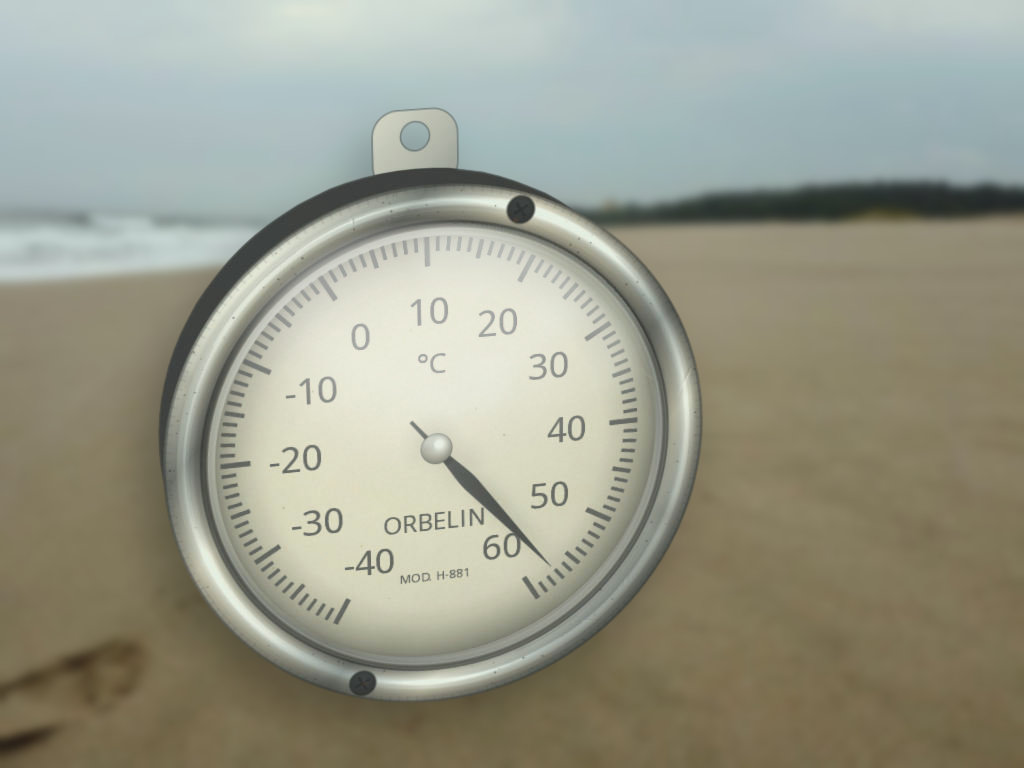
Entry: 57 °C
